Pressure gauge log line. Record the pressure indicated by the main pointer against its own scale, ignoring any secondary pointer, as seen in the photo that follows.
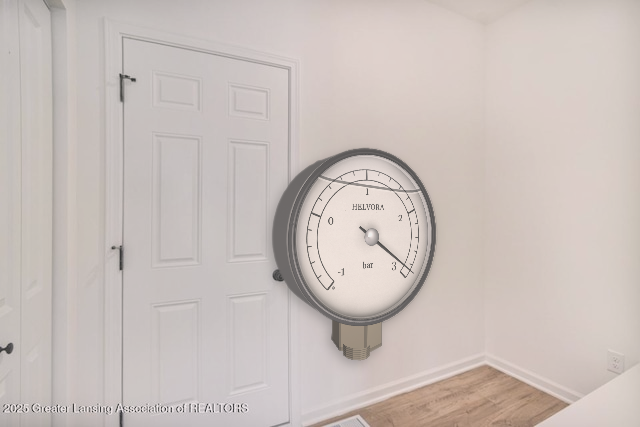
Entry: 2.9 bar
